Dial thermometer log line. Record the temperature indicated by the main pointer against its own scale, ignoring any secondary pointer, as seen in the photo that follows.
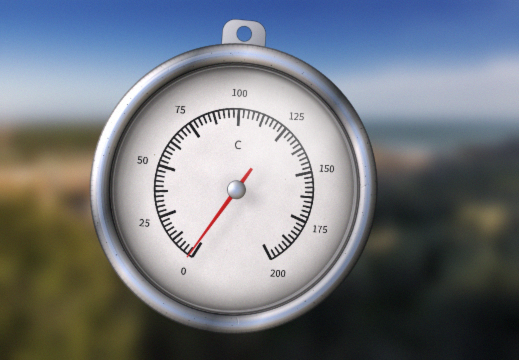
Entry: 2.5 °C
